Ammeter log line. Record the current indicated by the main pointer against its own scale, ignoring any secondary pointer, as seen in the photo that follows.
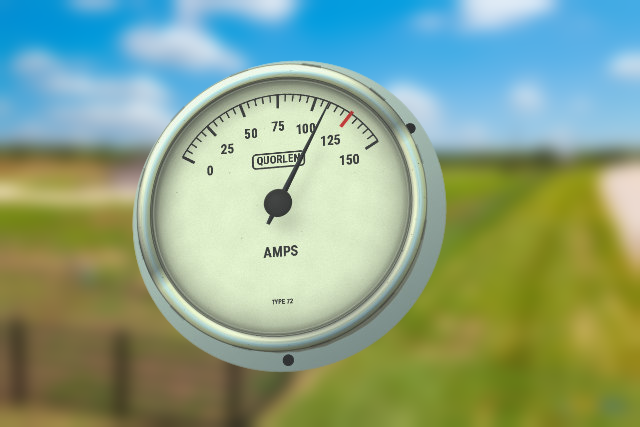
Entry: 110 A
